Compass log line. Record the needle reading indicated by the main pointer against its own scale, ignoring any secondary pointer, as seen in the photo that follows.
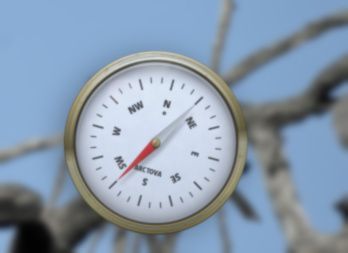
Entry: 210 °
